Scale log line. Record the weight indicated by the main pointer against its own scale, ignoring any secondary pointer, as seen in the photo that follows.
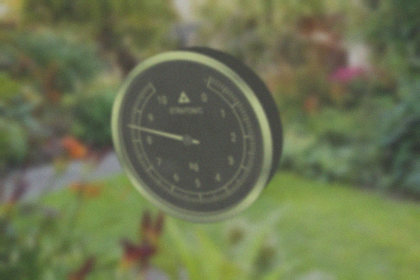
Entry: 8.5 kg
